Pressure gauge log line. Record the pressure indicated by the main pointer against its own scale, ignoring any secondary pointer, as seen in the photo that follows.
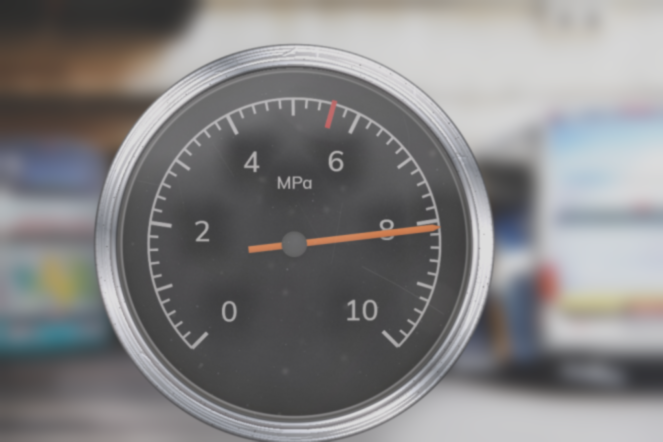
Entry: 8.1 MPa
